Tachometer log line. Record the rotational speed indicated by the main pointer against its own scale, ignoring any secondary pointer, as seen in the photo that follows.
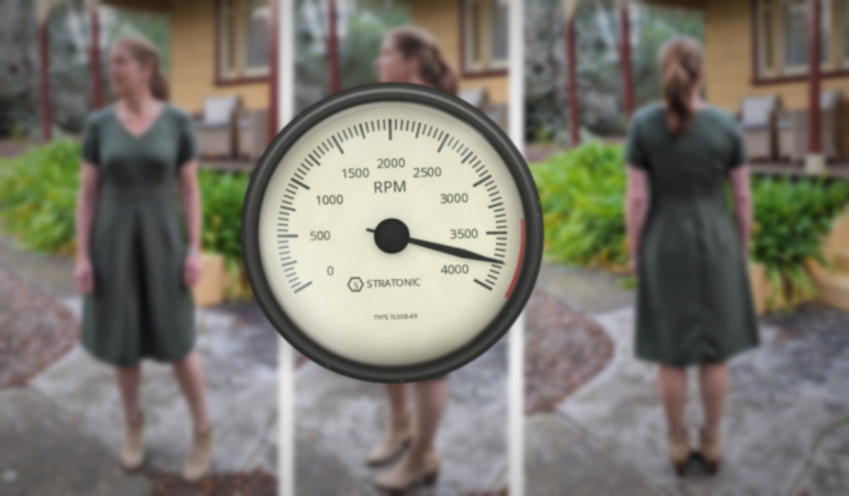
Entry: 3750 rpm
